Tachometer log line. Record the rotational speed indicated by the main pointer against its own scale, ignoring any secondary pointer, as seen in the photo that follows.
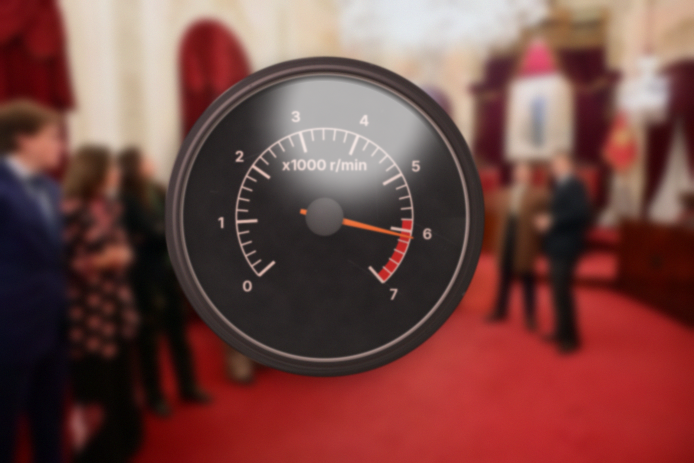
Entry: 6100 rpm
